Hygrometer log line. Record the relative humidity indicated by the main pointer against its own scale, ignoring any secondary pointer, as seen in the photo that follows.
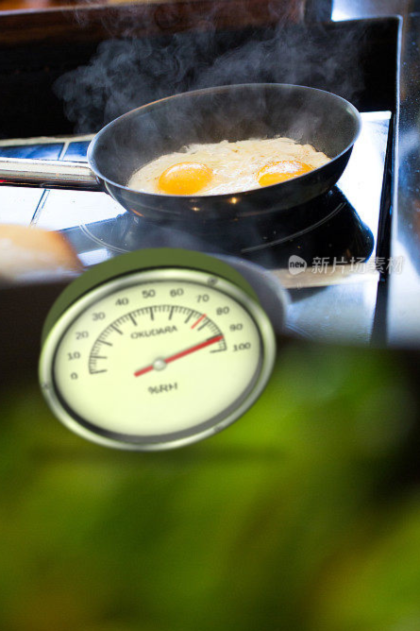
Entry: 90 %
